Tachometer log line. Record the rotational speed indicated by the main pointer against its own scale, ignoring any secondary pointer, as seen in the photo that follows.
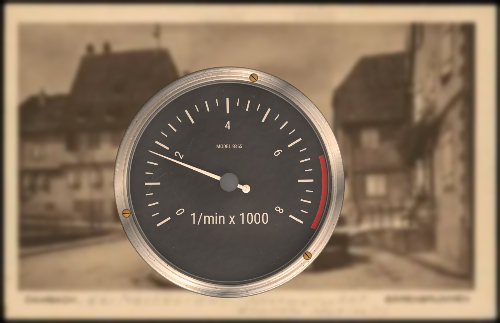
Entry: 1750 rpm
